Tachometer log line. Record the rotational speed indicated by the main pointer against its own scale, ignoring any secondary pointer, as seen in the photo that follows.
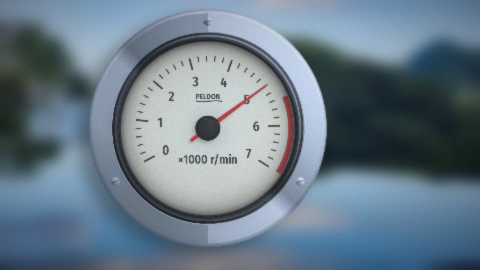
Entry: 5000 rpm
